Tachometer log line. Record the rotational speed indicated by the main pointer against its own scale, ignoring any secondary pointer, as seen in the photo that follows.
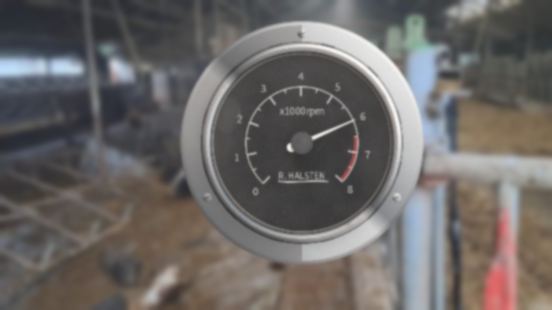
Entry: 6000 rpm
